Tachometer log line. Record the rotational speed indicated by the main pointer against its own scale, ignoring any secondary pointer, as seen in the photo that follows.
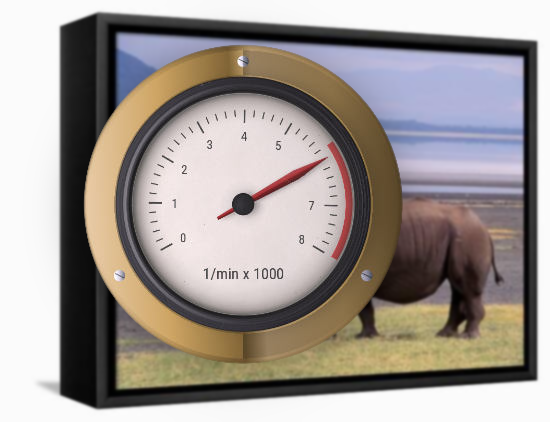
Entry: 6000 rpm
